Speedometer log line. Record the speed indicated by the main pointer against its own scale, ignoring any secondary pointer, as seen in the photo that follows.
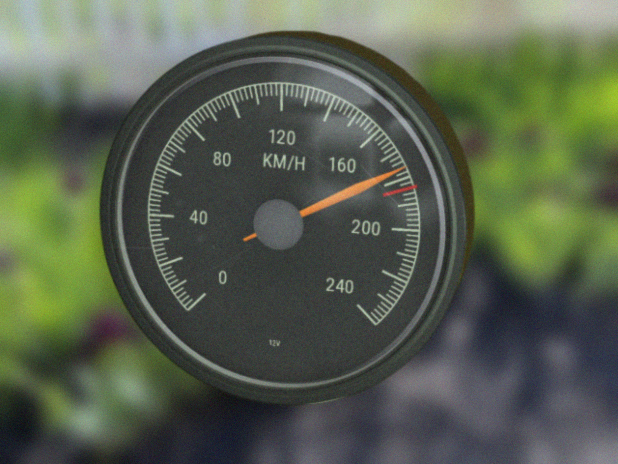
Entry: 176 km/h
